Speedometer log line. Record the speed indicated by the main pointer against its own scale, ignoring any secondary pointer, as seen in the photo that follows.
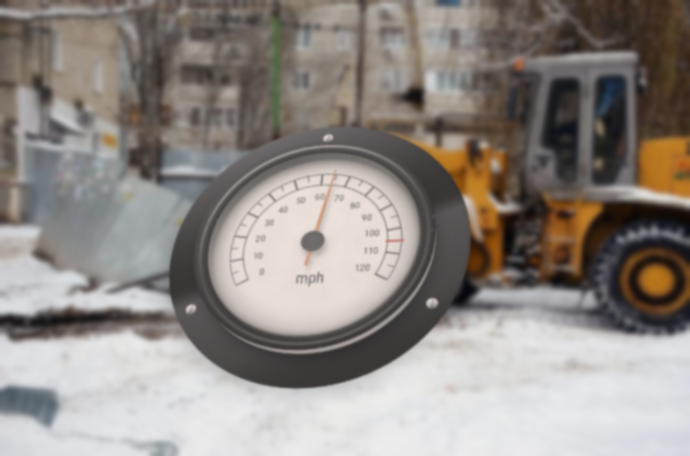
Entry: 65 mph
